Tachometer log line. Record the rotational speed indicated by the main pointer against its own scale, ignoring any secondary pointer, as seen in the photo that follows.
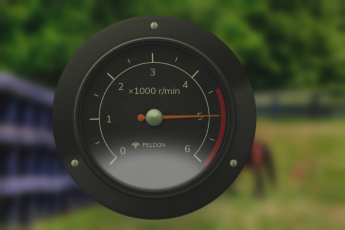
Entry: 5000 rpm
